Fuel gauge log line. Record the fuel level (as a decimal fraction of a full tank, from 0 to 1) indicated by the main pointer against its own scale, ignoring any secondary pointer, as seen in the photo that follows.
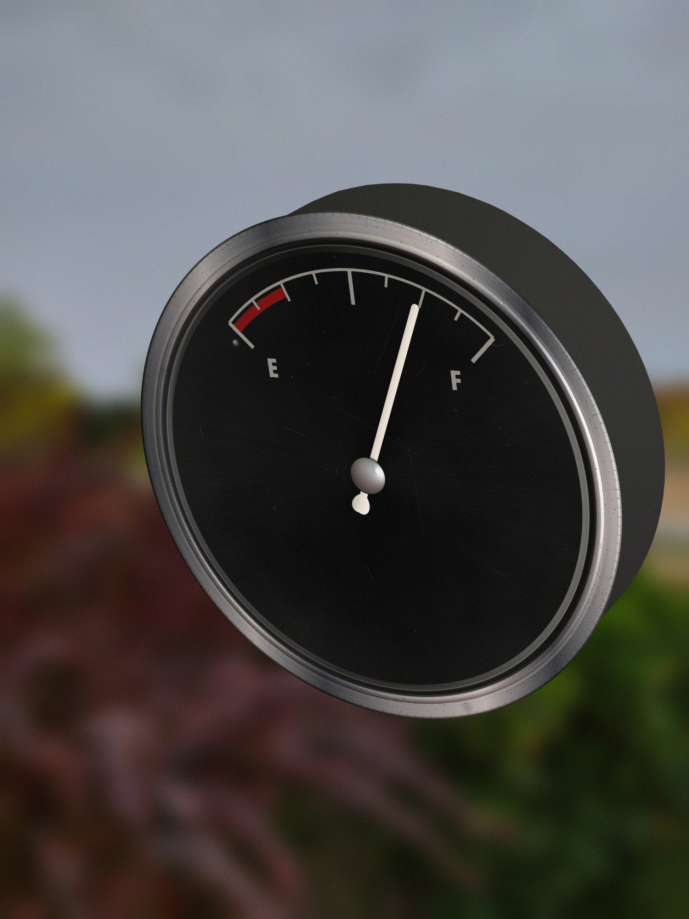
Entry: 0.75
